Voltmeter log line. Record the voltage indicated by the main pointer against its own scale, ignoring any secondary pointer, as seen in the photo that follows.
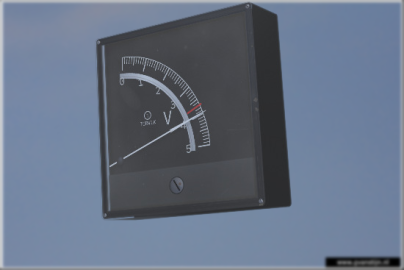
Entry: 4 V
